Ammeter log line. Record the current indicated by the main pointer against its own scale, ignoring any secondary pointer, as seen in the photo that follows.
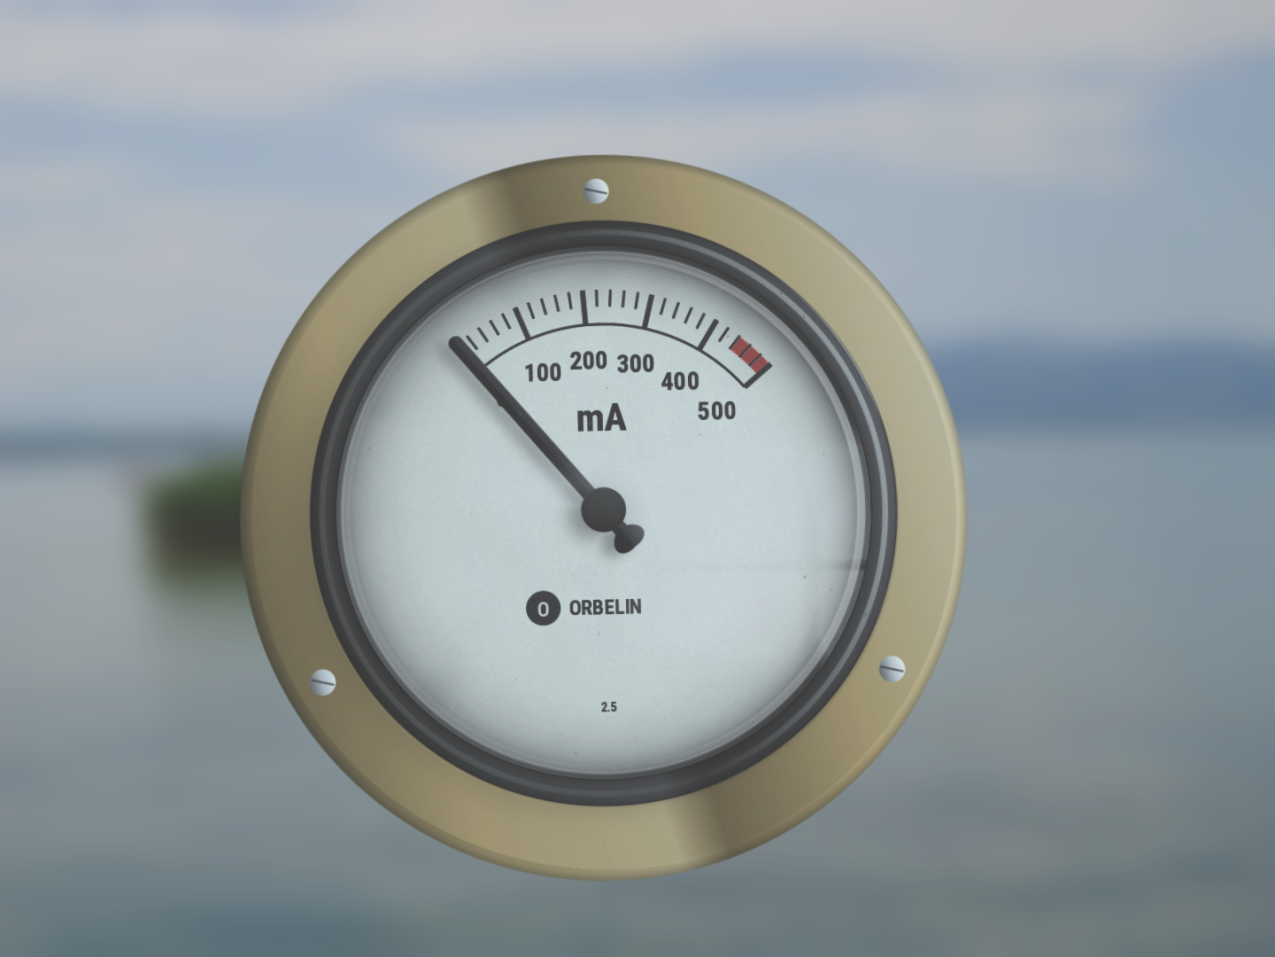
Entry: 0 mA
